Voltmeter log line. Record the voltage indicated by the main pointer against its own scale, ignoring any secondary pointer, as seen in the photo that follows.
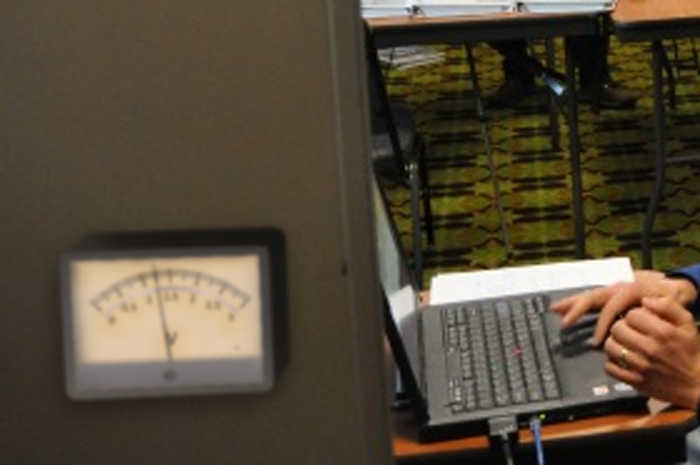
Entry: 1.25 V
